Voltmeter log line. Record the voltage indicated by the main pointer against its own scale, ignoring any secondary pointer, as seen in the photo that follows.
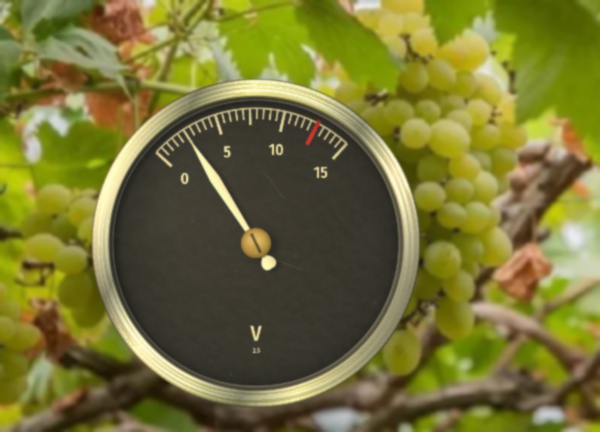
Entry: 2.5 V
